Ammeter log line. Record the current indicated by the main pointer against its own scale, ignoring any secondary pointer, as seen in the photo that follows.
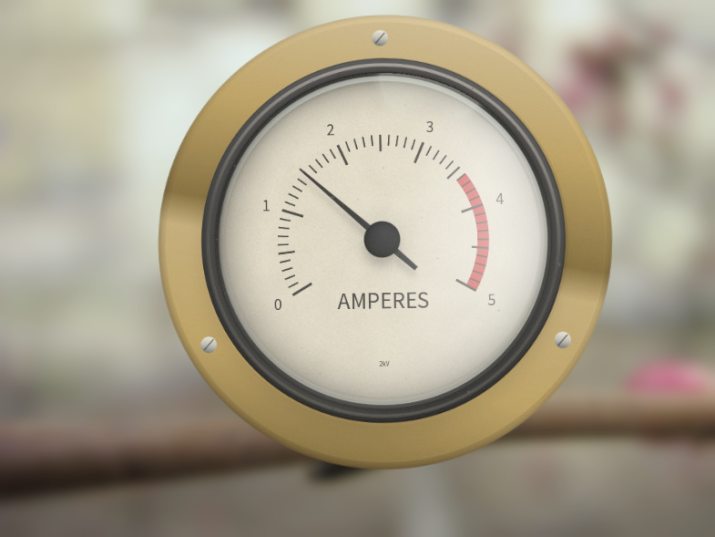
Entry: 1.5 A
